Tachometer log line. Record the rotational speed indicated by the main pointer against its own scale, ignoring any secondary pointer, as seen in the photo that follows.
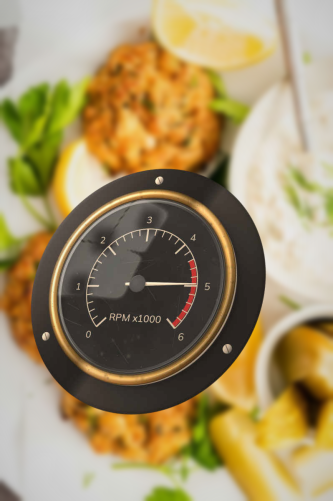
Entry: 5000 rpm
